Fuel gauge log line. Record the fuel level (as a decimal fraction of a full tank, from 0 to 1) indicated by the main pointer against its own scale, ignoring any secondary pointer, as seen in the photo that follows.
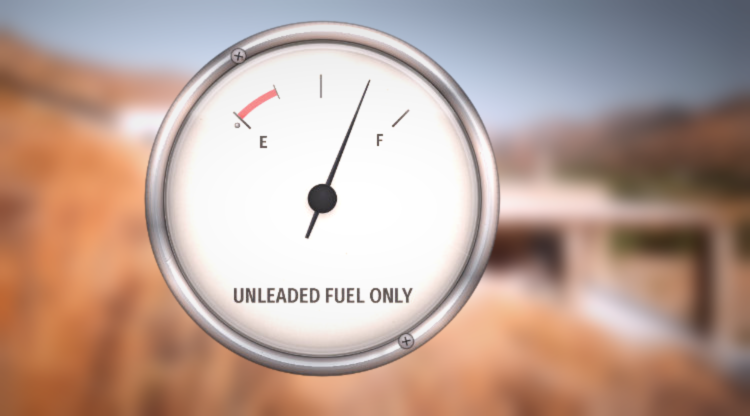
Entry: 0.75
